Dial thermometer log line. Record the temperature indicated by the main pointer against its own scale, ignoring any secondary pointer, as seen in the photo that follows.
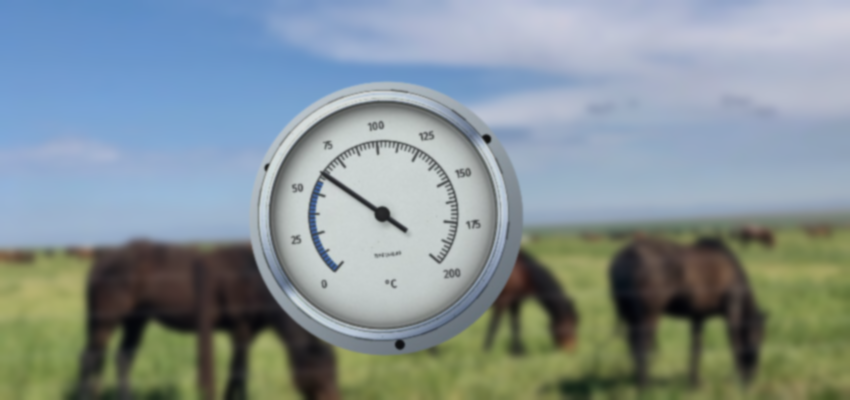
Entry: 62.5 °C
